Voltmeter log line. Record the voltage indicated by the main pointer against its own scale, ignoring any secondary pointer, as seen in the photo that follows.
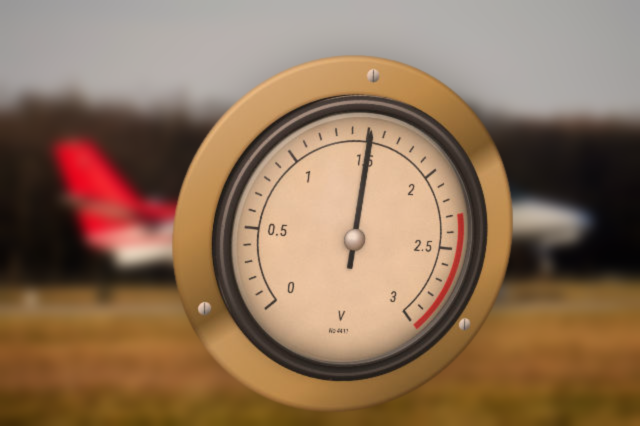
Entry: 1.5 V
